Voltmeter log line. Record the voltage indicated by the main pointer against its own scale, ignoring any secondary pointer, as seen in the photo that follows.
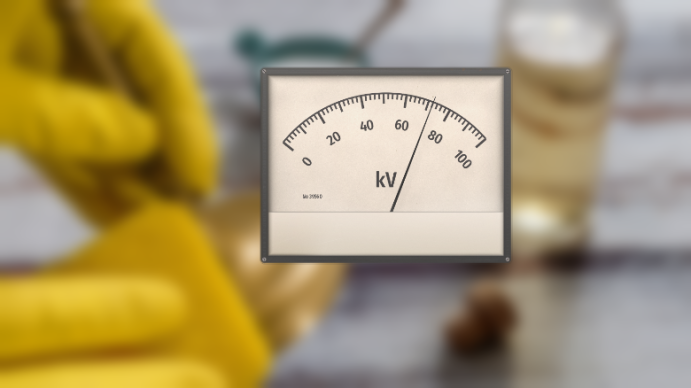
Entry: 72 kV
